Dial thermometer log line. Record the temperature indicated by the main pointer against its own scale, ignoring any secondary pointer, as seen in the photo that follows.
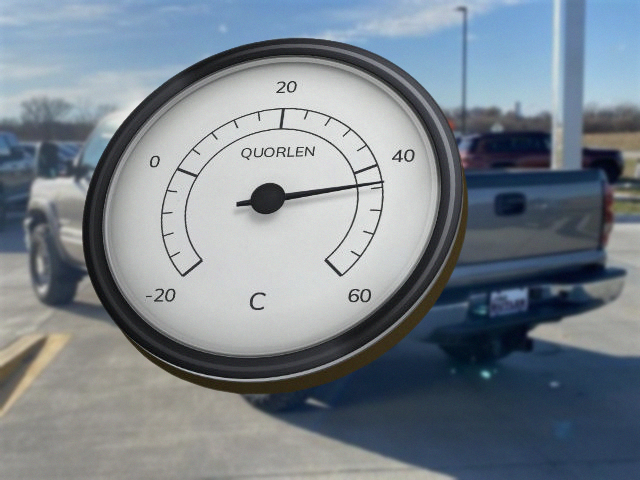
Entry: 44 °C
